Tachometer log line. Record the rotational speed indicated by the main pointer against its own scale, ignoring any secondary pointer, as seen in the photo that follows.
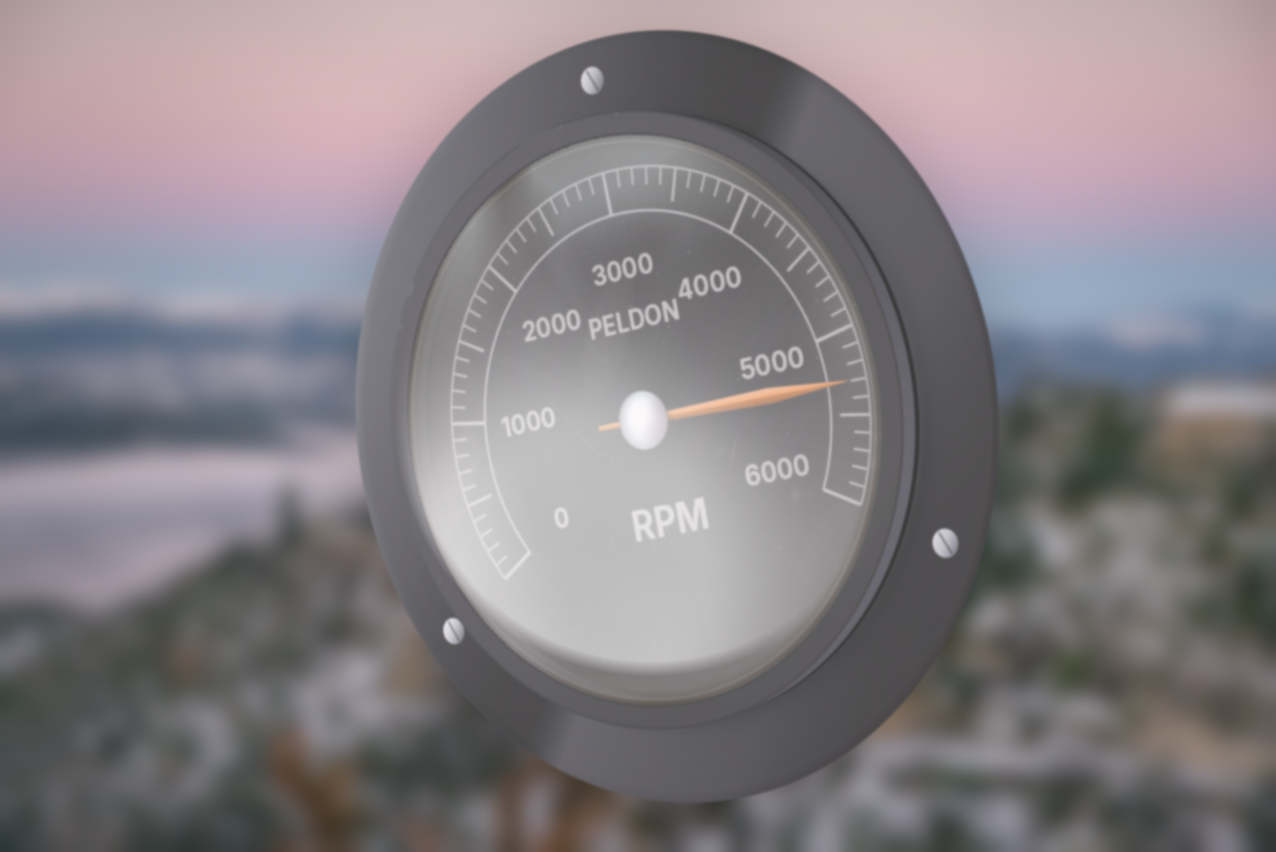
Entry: 5300 rpm
